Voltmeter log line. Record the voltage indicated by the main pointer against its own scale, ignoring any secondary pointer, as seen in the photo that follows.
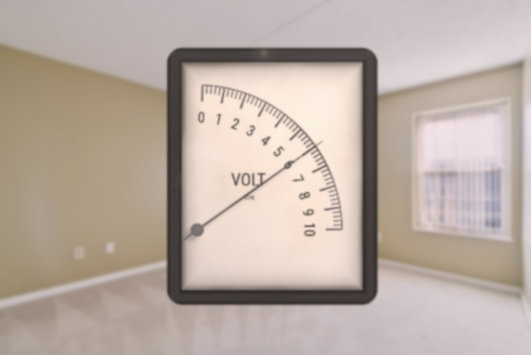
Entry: 6 V
